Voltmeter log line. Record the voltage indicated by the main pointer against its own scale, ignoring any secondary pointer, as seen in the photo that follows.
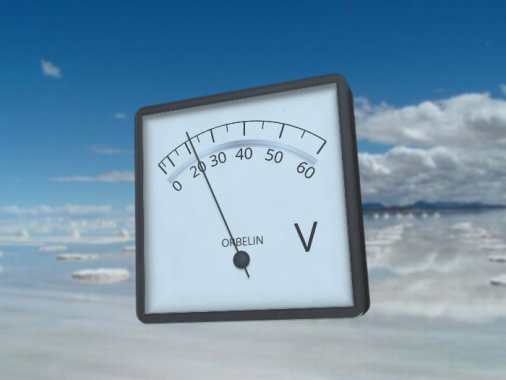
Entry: 22.5 V
